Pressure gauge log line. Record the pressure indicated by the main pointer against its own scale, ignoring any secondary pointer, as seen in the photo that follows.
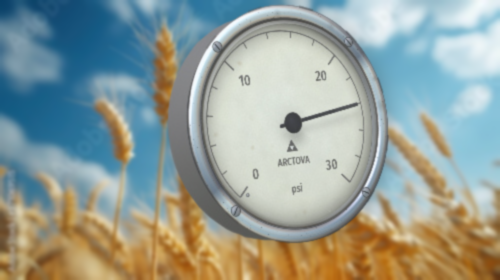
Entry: 24 psi
